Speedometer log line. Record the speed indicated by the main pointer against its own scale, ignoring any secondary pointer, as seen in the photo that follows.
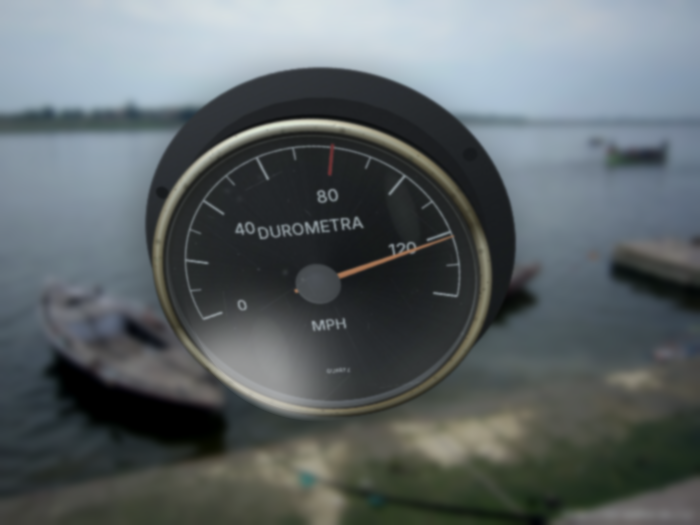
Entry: 120 mph
